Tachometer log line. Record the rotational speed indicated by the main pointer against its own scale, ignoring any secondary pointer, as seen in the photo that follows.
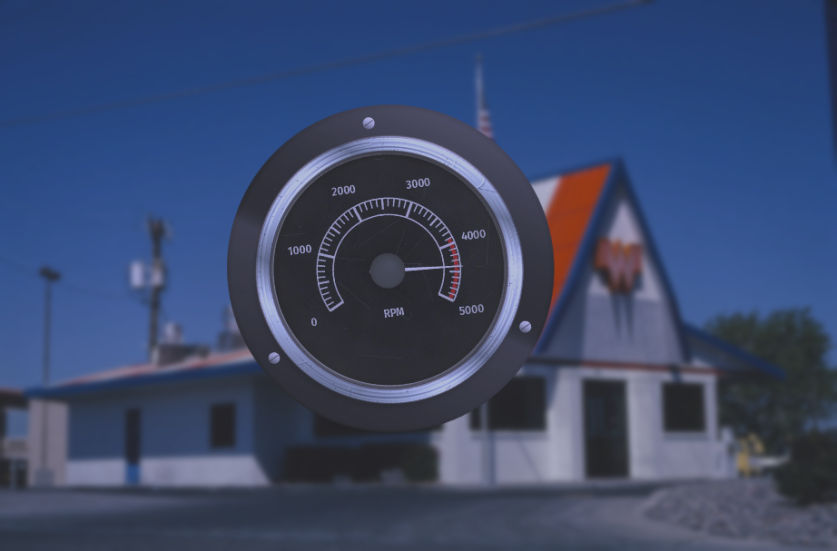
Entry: 4400 rpm
